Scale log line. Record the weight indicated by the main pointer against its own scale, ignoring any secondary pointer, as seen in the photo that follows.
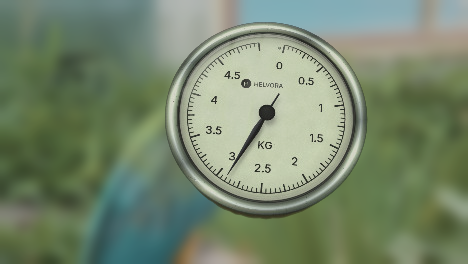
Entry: 2.9 kg
